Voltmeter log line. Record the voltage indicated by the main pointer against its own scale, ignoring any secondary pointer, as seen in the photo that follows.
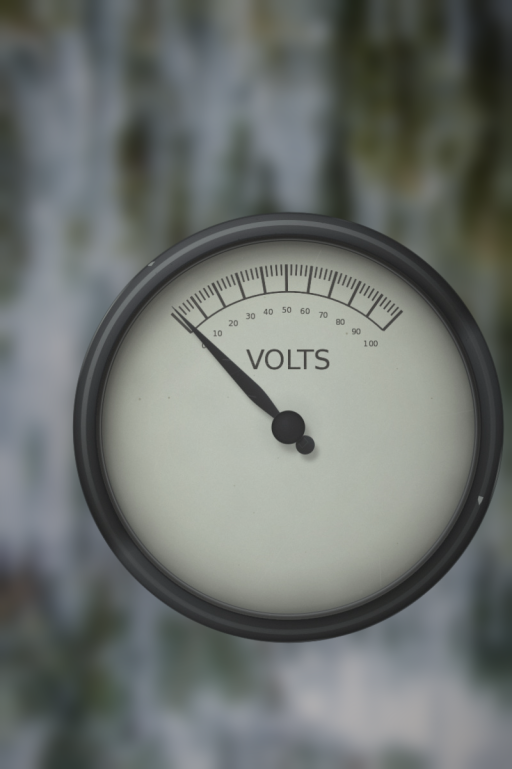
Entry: 2 V
